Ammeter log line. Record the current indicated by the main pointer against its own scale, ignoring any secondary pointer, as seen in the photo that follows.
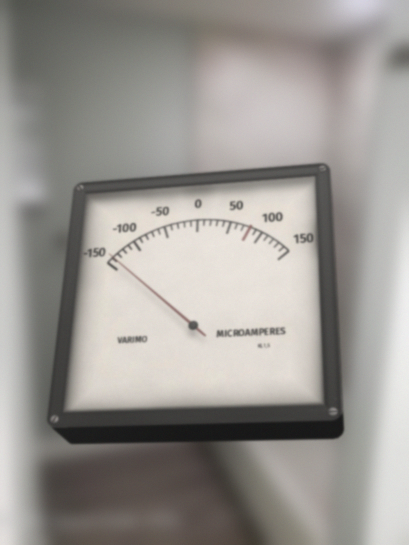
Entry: -140 µA
